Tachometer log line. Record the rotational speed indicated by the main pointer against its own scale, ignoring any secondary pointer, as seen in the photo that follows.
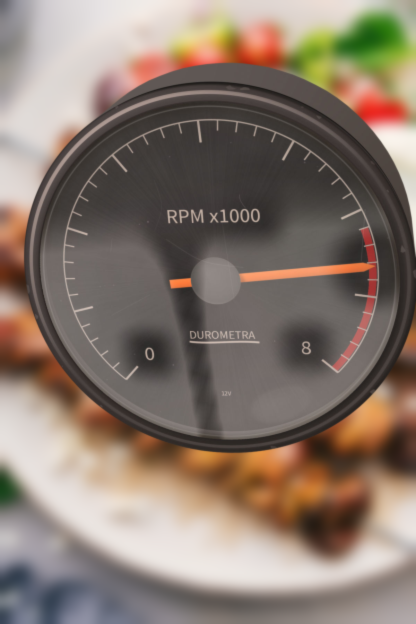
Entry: 6600 rpm
